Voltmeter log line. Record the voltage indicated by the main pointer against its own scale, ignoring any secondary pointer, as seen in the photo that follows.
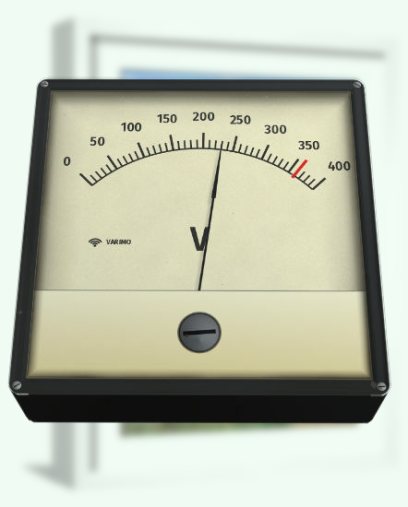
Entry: 230 V
